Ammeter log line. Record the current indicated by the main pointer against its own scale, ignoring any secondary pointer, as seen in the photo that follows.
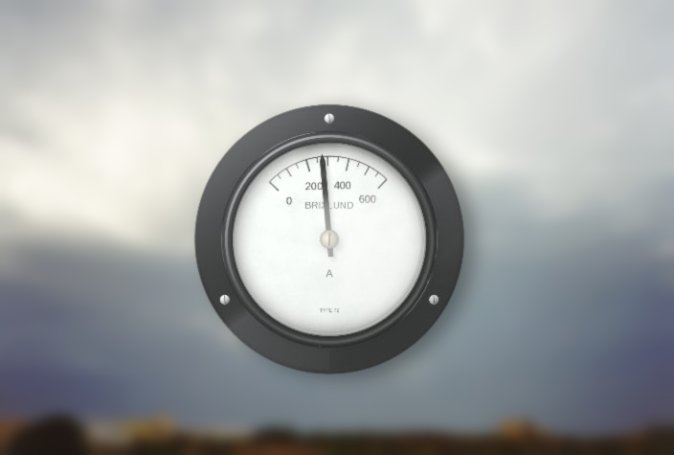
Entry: 275 A
